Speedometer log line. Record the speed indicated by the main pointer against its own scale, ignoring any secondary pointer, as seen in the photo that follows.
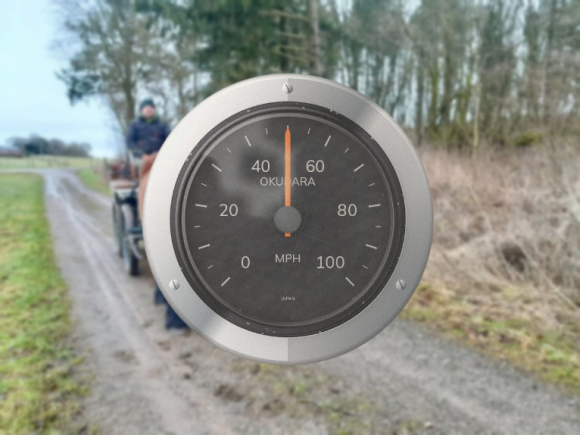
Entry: 50 mph
